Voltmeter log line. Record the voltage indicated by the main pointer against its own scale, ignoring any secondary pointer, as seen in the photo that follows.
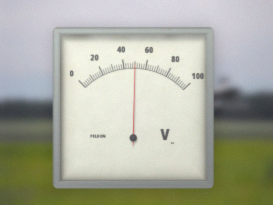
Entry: 50 V
